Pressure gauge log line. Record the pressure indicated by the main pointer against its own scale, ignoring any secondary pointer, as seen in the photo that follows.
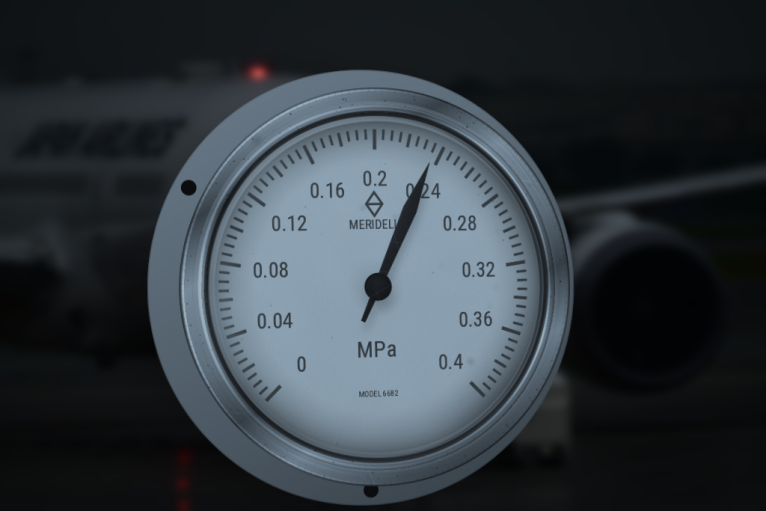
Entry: 0.235 MPa
